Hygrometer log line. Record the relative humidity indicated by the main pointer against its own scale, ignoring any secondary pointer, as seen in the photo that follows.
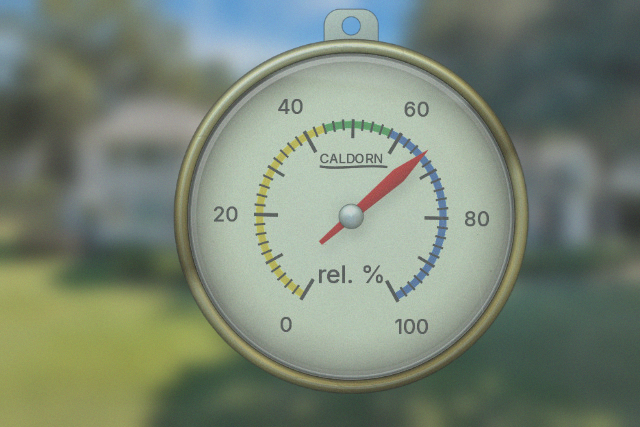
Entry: 66 %
